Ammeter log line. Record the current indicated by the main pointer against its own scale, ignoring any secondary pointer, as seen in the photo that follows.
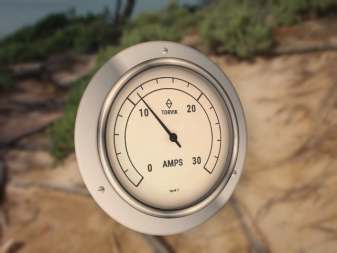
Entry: 11 A
